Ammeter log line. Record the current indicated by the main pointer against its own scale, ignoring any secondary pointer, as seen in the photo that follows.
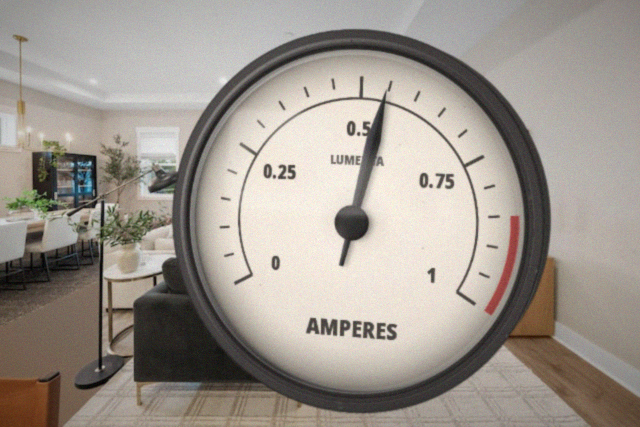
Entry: 0.55 A
